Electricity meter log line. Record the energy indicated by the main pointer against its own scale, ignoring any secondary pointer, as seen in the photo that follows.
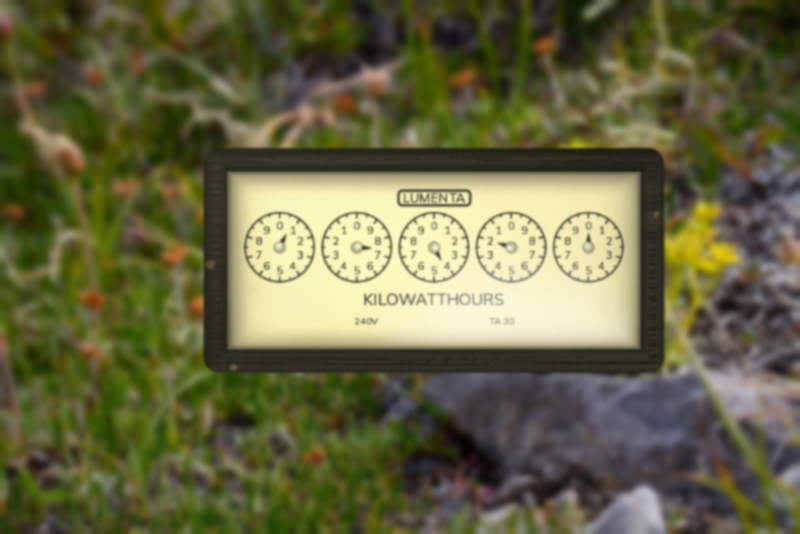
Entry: 7420 kWh
